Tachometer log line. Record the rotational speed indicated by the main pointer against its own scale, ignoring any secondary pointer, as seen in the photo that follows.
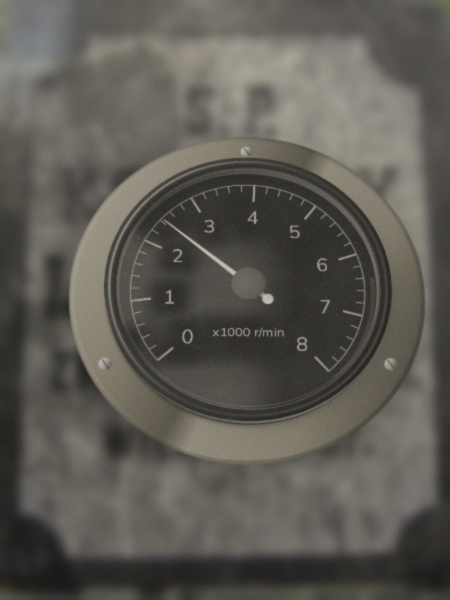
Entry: 2400 rpm
